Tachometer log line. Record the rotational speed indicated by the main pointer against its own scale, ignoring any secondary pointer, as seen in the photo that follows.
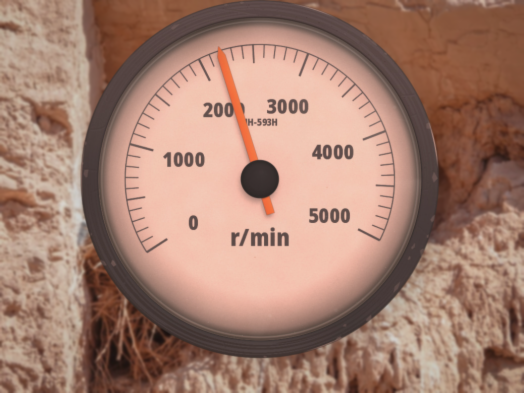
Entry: 2200 rpm
